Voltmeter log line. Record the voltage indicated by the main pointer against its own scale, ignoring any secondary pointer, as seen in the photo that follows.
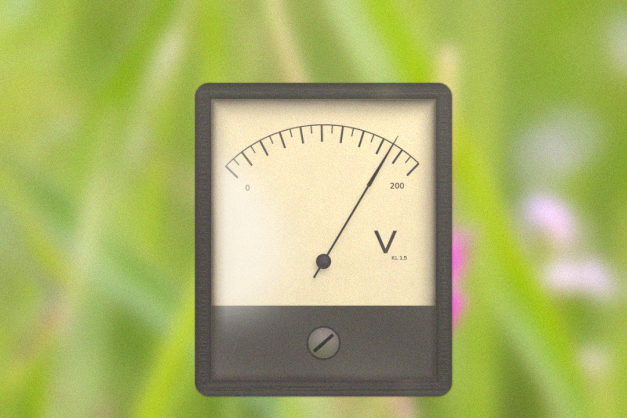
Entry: 170 V
